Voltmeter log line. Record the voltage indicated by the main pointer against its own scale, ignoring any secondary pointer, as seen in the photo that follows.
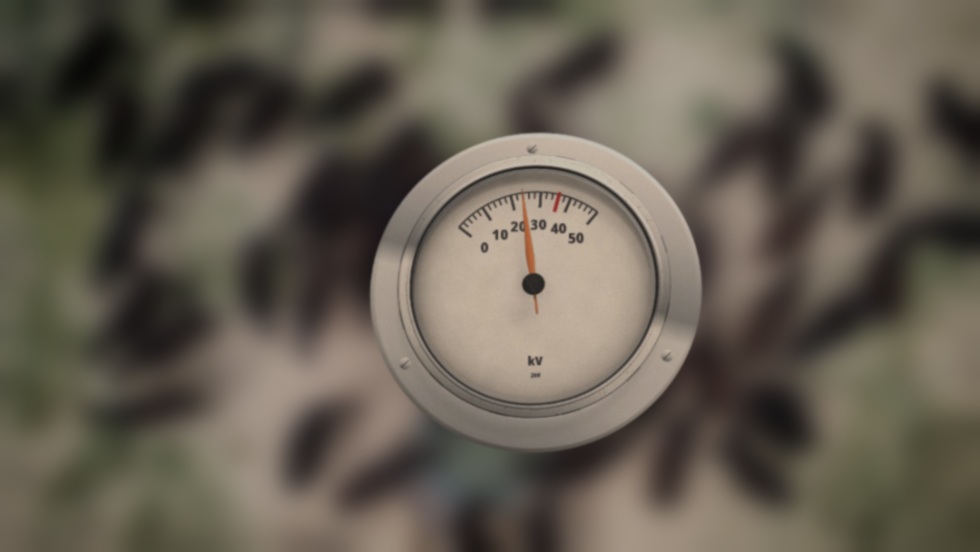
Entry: 24 kV
